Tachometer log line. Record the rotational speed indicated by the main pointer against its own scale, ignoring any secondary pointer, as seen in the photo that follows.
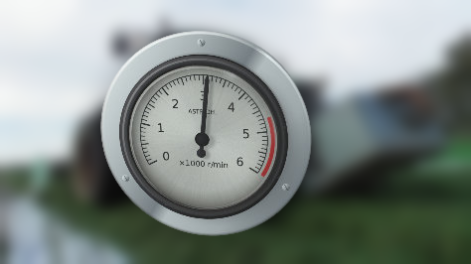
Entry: 3100 rpm
